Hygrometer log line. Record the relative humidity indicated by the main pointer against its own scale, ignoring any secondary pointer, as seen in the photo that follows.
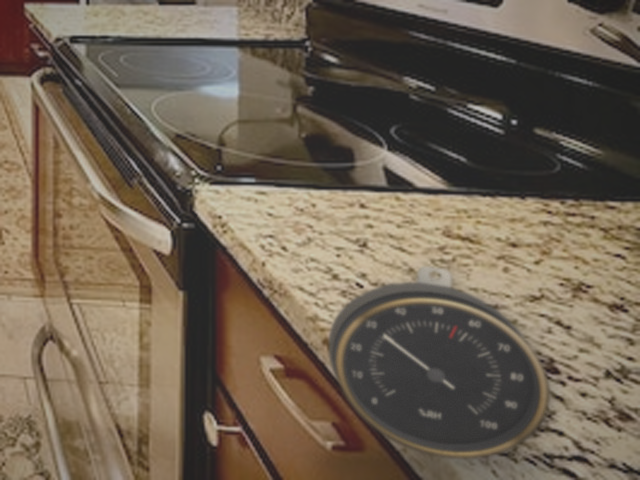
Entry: 30 %
